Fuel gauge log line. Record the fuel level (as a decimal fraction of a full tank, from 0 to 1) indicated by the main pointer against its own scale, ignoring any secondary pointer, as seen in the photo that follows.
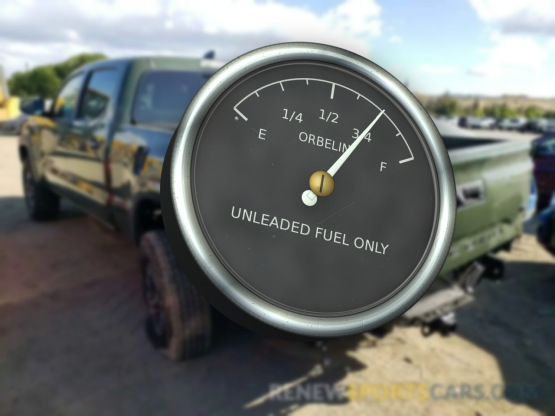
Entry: 0.75
